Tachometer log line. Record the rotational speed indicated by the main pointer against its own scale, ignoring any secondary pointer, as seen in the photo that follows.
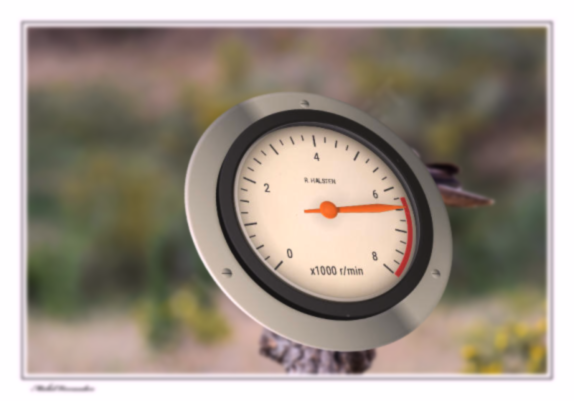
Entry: 6500 rpm
